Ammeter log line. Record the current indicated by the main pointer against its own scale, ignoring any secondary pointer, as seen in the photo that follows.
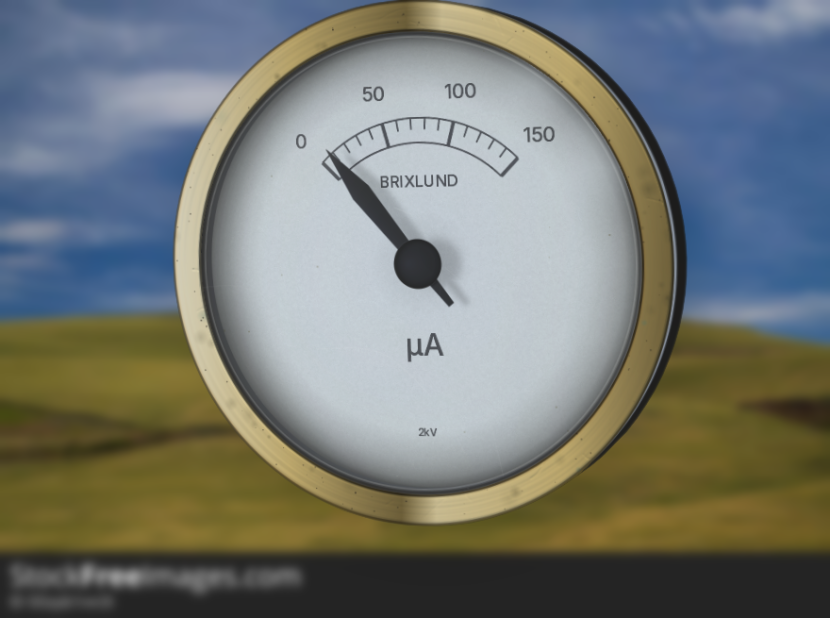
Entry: 10 µA
